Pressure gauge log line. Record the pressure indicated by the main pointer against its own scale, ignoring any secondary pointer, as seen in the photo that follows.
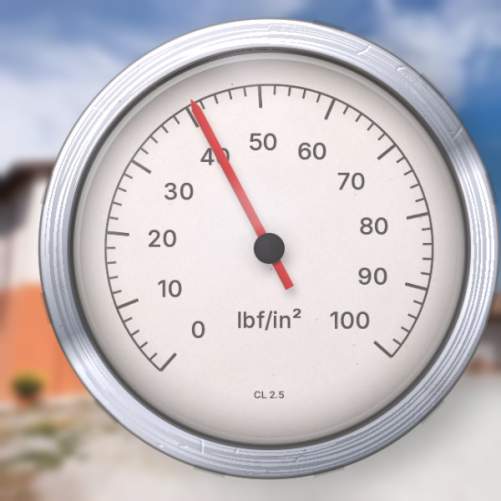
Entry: 41 psi
